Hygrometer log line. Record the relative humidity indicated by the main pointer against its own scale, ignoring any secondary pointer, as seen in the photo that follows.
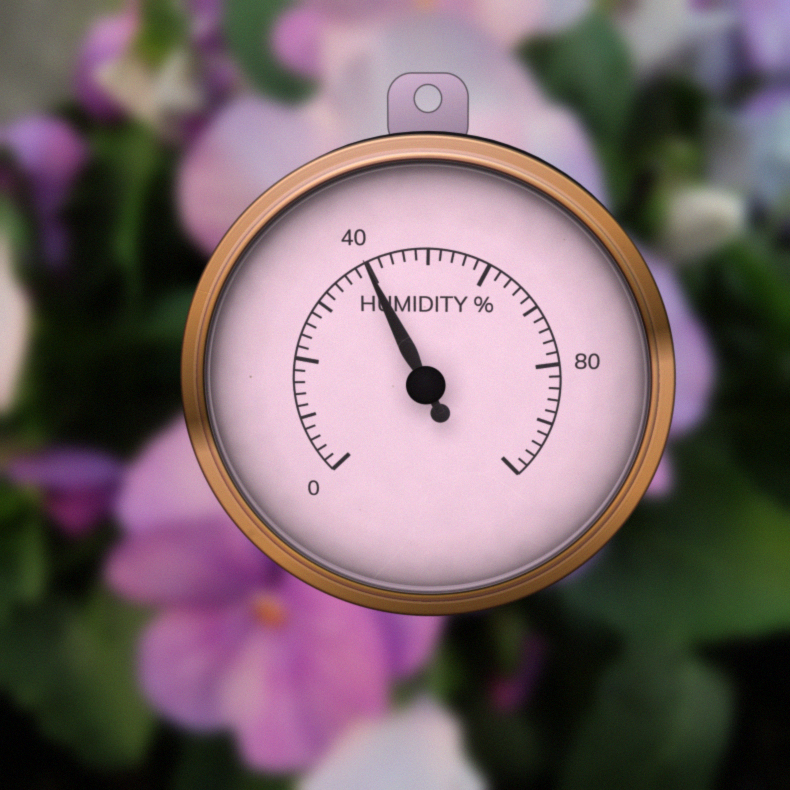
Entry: 40 %
